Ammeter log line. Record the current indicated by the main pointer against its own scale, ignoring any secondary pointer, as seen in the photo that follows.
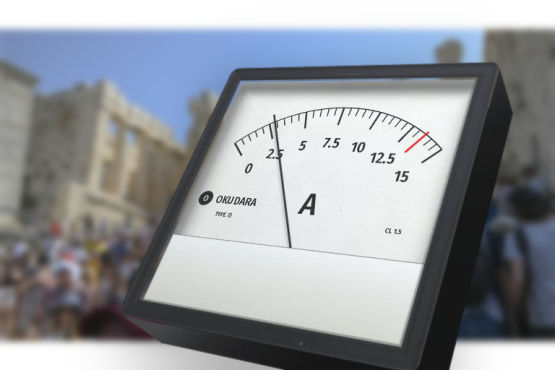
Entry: 3 A
